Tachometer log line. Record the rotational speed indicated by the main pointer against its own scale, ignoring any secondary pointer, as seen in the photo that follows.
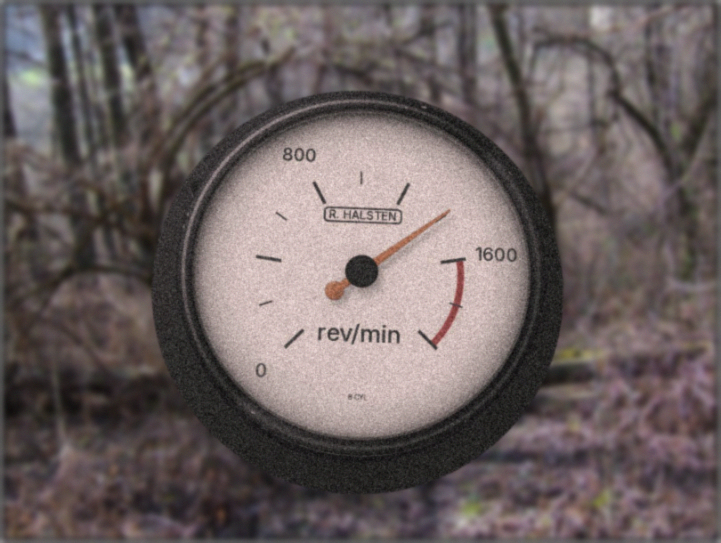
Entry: 1400 rpm
